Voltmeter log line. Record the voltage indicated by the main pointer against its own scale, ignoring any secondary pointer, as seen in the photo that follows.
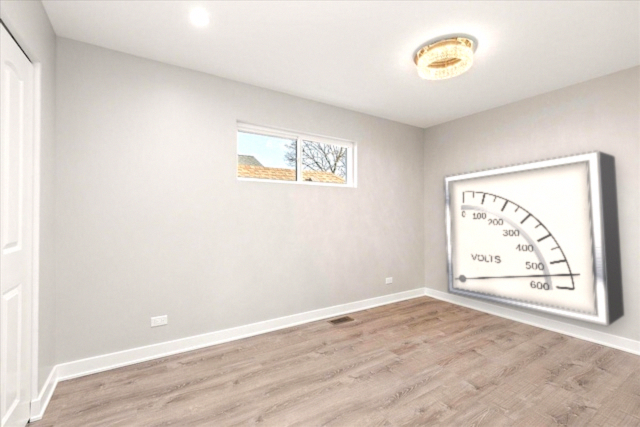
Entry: 550 V
